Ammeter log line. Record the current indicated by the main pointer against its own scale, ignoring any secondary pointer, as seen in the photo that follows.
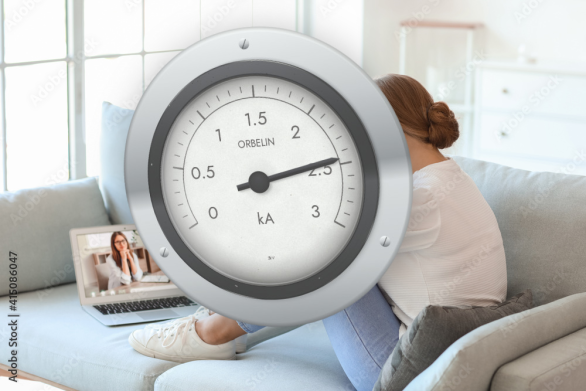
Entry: 2.45 kA
